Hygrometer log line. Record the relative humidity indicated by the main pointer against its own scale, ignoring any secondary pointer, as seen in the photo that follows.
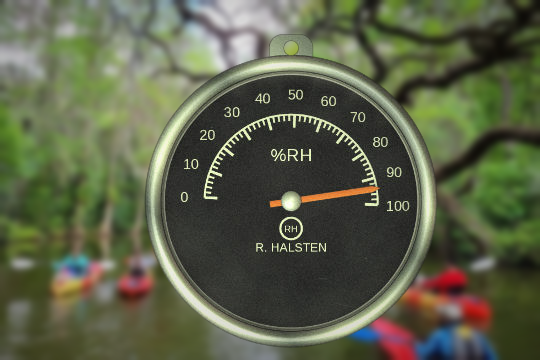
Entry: 94 %
